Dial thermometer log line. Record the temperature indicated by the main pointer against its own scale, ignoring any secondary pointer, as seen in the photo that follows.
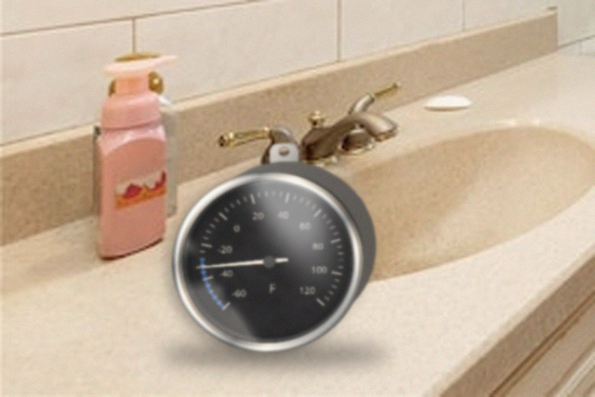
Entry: -32 °F
